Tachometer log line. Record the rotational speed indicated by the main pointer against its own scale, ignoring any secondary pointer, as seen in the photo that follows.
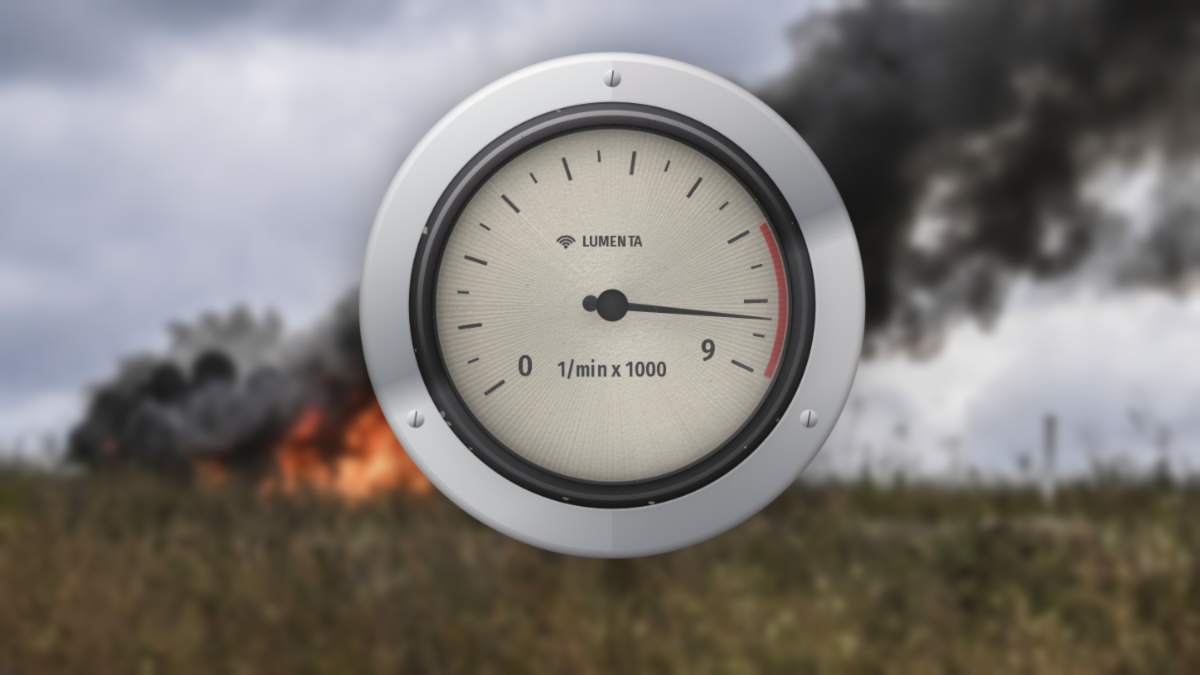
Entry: 8250 rpm
